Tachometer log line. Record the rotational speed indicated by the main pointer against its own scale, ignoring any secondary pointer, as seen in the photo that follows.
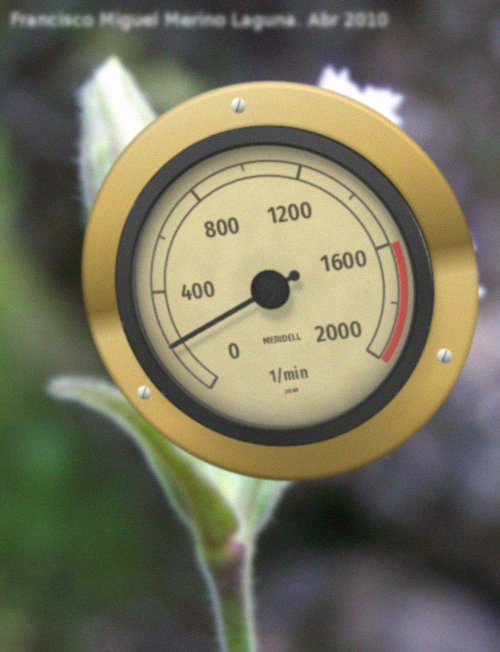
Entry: 200 rpm
